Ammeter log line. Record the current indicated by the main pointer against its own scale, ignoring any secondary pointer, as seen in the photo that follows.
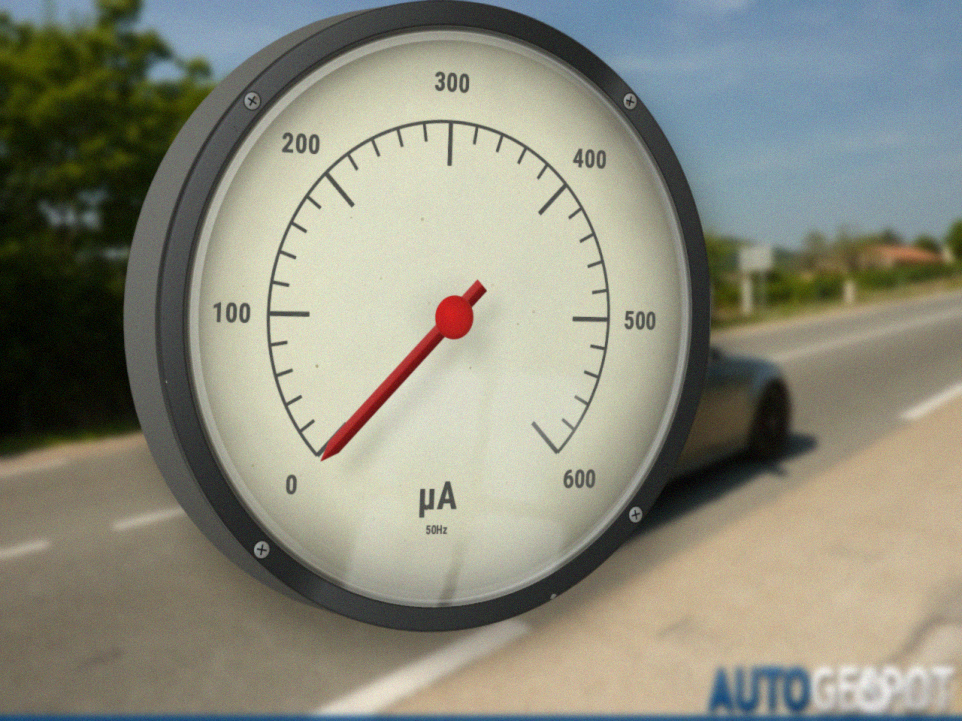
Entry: 0 µA
